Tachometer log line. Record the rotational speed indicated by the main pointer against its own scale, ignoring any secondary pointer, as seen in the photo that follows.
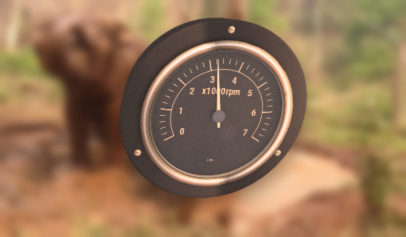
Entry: 3200 rpm
